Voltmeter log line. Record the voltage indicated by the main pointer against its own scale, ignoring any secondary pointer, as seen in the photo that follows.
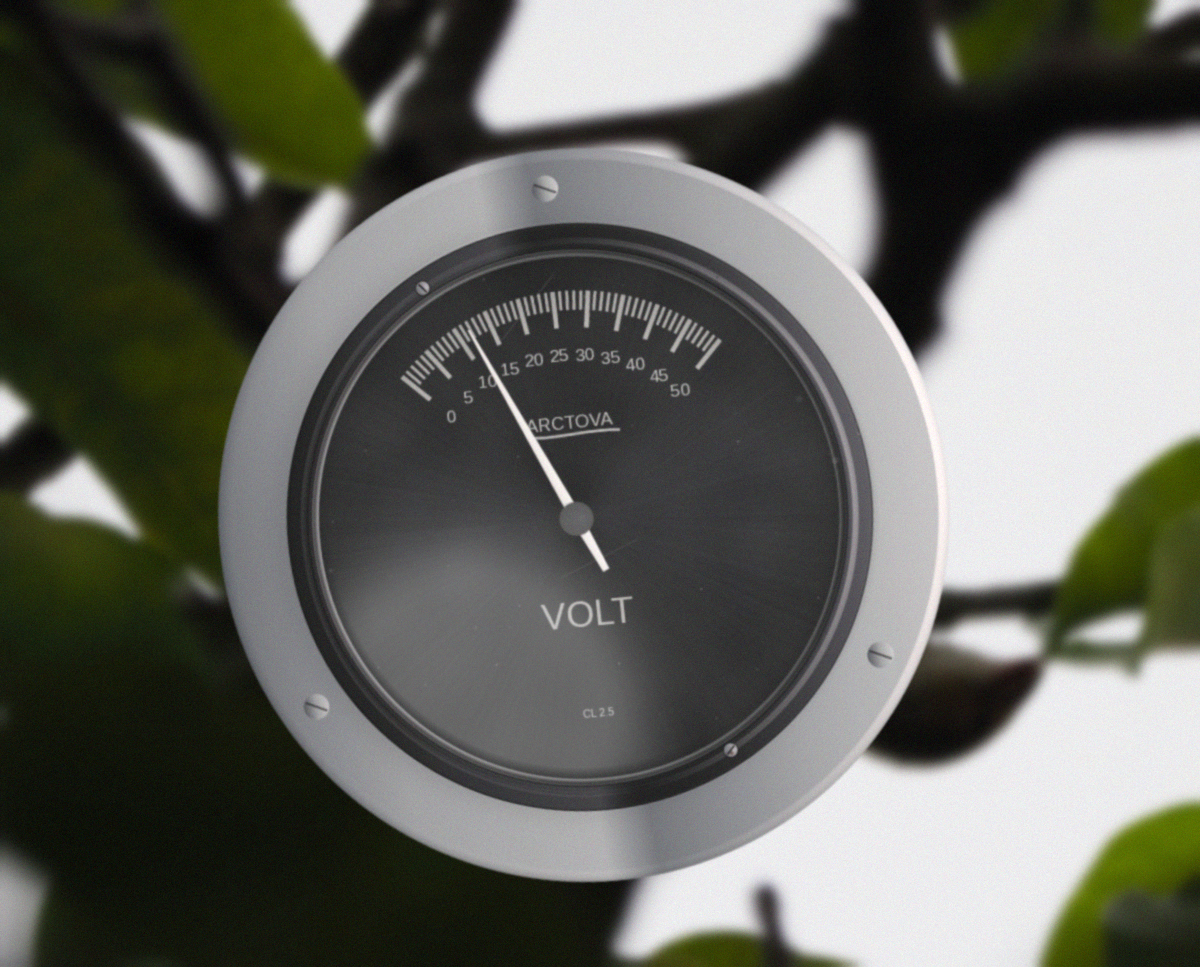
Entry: 12 V
